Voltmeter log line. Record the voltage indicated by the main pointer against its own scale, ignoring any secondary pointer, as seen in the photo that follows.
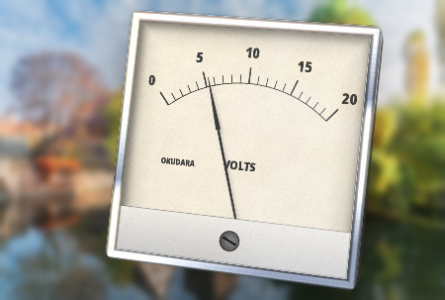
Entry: 5.5 V
